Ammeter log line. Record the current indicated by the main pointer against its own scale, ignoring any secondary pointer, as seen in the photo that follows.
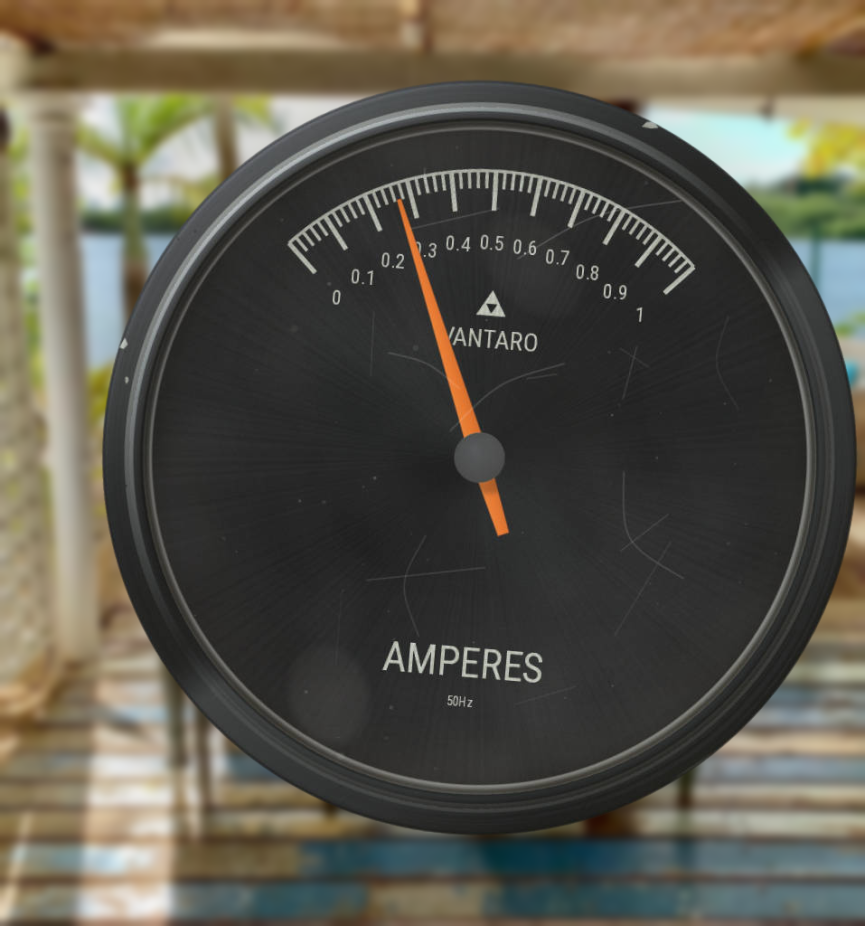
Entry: 0.27 A
